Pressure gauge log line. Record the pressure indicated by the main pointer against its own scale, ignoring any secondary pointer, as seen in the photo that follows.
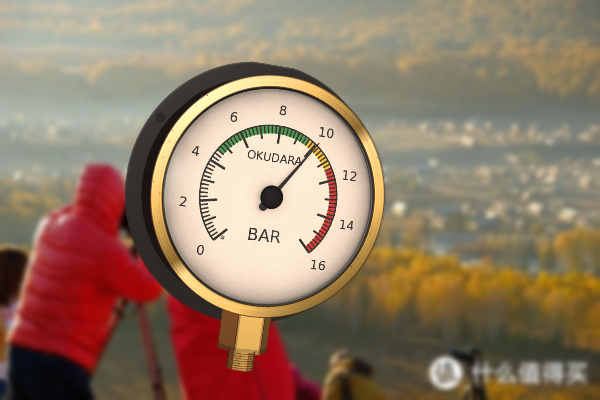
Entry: 10 bar
